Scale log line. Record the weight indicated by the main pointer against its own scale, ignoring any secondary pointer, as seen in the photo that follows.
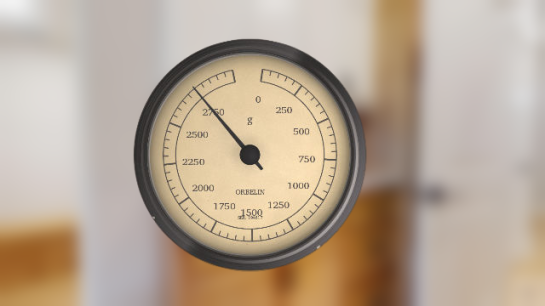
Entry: 2750 g
